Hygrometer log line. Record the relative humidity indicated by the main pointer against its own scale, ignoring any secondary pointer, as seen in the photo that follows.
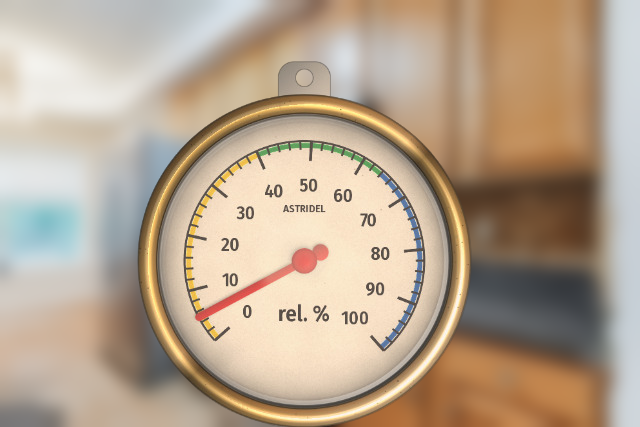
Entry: 5 %
